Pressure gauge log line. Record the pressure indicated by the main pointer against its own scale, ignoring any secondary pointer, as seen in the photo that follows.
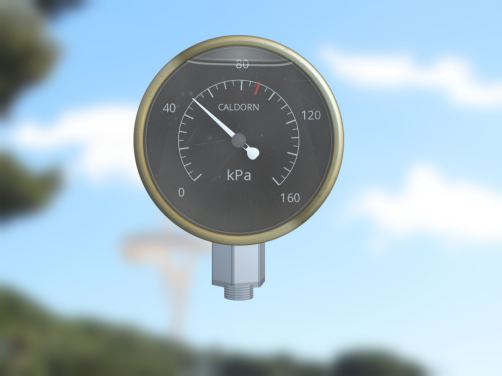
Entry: 50 kPa
